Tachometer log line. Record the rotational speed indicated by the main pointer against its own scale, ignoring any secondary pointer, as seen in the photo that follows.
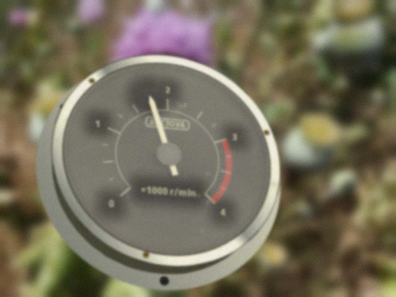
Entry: 1750 rpm
